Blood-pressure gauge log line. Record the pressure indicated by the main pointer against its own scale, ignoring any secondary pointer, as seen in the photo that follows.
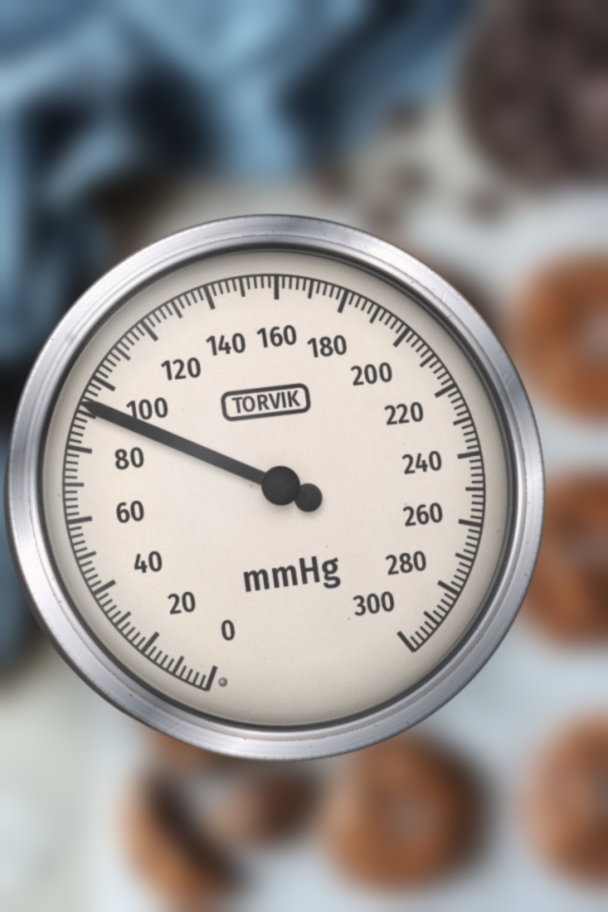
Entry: 92 mmHg
